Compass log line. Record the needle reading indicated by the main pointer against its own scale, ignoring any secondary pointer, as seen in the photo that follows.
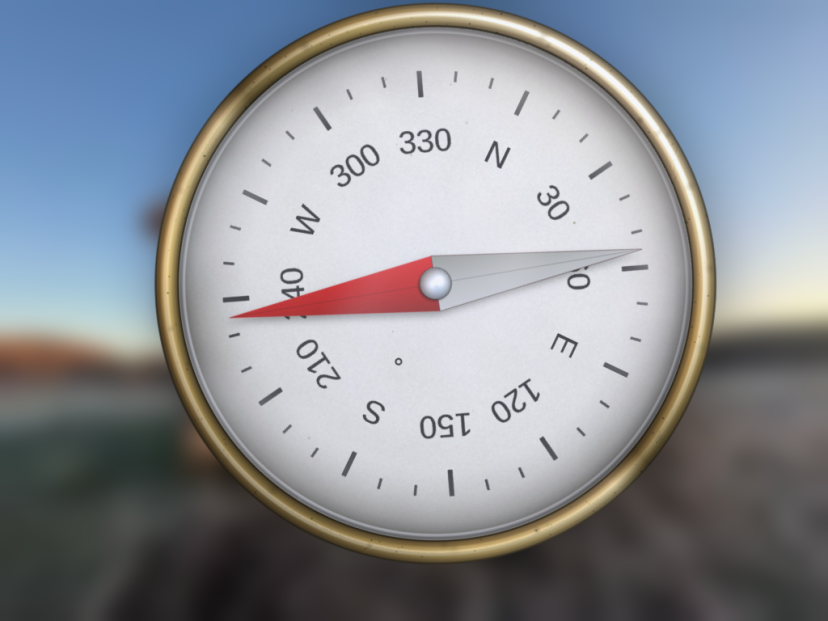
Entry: 235 °
